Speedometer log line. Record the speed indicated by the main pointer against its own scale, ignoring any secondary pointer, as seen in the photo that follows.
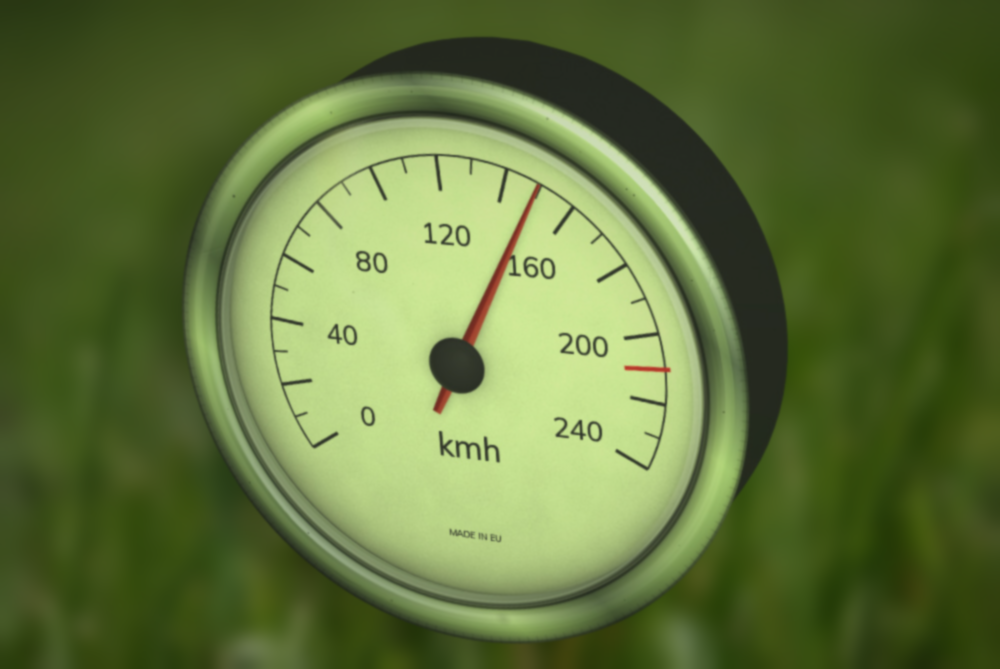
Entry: 150 km/h
